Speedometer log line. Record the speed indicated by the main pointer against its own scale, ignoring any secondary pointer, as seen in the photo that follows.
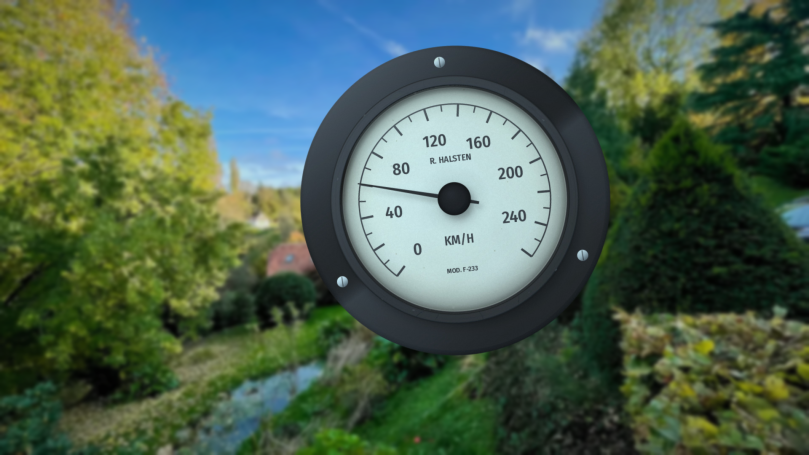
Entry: 60 km/h
